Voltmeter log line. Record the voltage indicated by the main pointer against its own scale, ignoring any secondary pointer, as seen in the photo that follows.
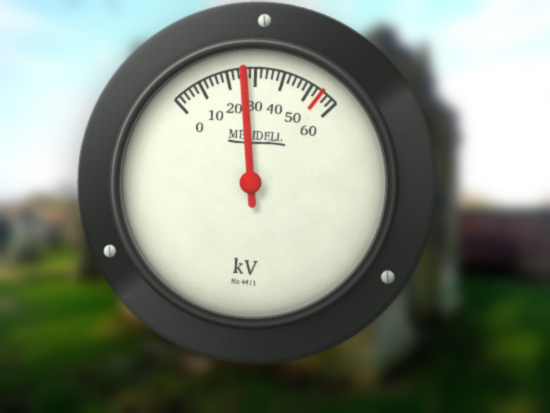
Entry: 26 kV
